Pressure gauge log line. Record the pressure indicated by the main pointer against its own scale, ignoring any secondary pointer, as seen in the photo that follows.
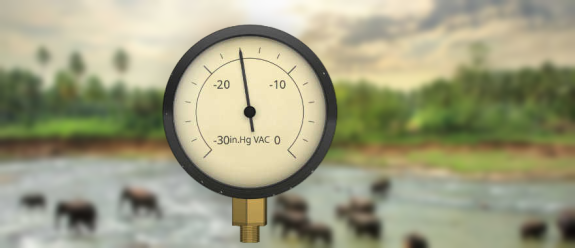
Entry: -16 inHg
